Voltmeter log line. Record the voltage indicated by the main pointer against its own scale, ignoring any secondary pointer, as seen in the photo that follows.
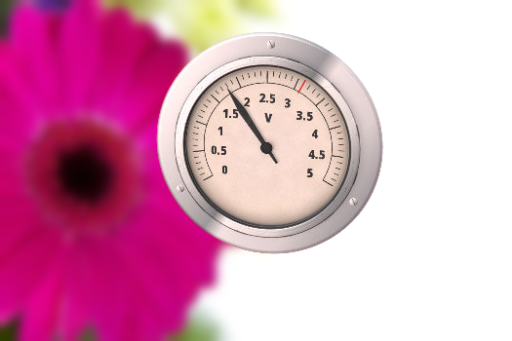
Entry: 1.8 V
